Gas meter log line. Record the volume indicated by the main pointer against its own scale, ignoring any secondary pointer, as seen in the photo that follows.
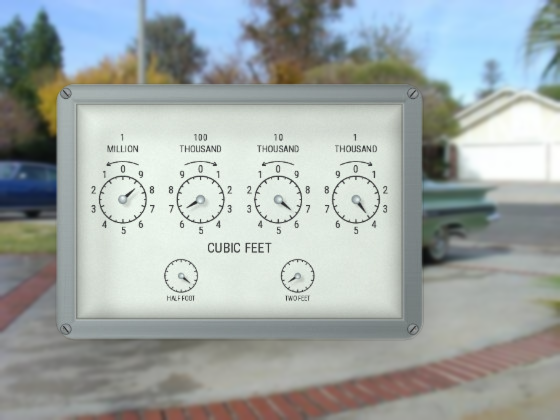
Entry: 866400 ft³
